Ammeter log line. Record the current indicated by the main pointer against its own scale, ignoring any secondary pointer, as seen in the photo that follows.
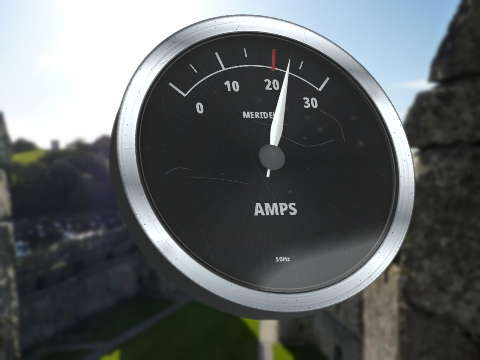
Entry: 22.5 A
